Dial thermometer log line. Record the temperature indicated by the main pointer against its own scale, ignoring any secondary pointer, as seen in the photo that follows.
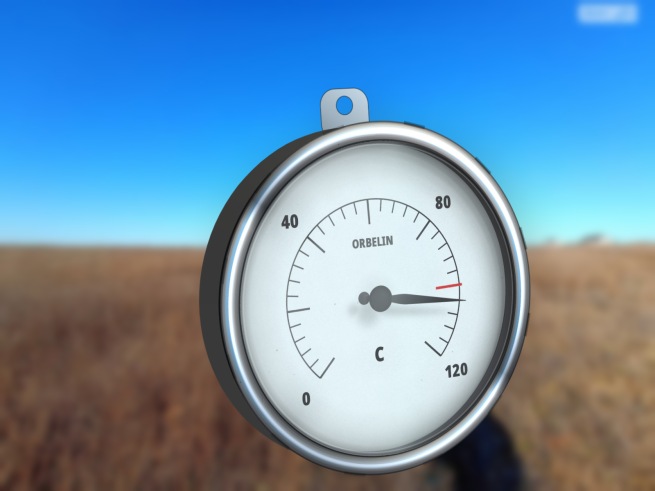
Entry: 104 °C
